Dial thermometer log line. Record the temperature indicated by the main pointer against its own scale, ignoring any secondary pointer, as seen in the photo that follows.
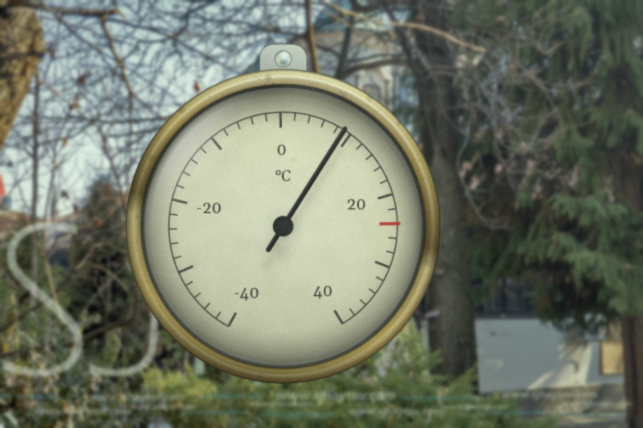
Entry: 9 °C
